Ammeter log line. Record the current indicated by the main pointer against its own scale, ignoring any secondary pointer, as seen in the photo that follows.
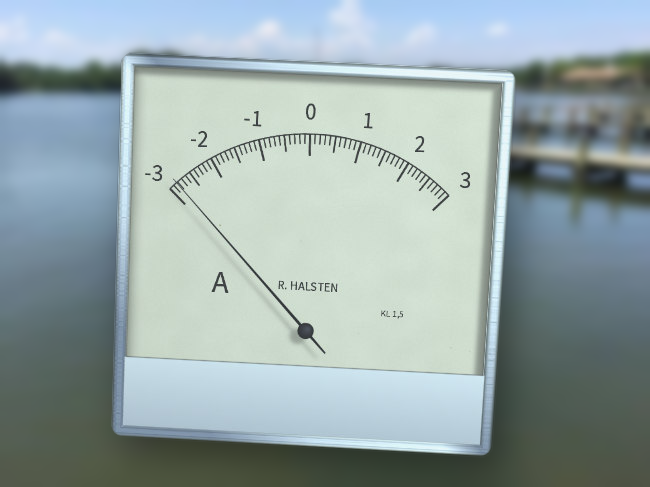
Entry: -2.8 A
